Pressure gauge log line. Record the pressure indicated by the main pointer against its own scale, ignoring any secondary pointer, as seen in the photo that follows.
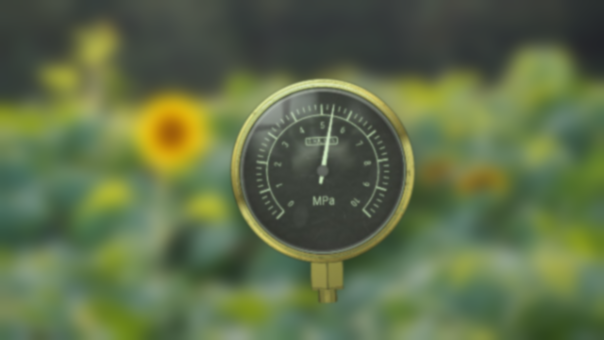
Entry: 5.4 MPa
